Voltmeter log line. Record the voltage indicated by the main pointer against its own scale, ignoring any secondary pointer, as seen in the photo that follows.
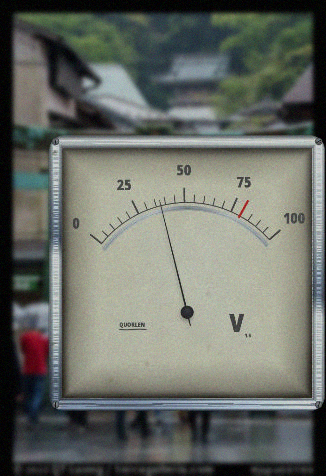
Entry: 37.5 V
